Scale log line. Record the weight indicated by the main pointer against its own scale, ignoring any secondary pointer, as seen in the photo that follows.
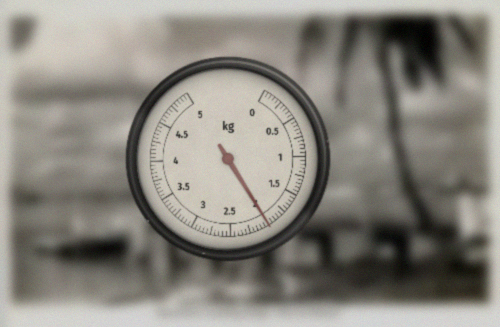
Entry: 2 kg
